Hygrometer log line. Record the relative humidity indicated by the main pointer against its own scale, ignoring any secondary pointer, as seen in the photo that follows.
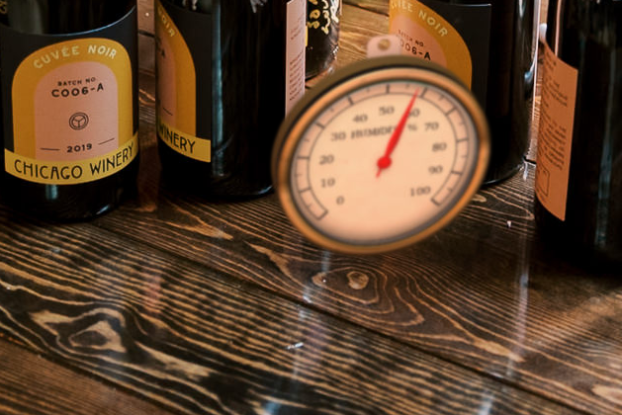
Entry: 57.5 %
